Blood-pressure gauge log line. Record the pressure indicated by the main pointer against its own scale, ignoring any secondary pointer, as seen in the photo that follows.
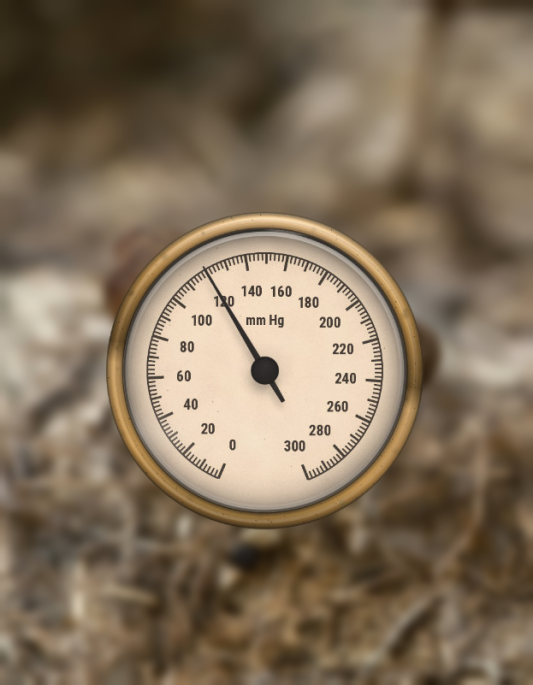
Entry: 120 mmHg
